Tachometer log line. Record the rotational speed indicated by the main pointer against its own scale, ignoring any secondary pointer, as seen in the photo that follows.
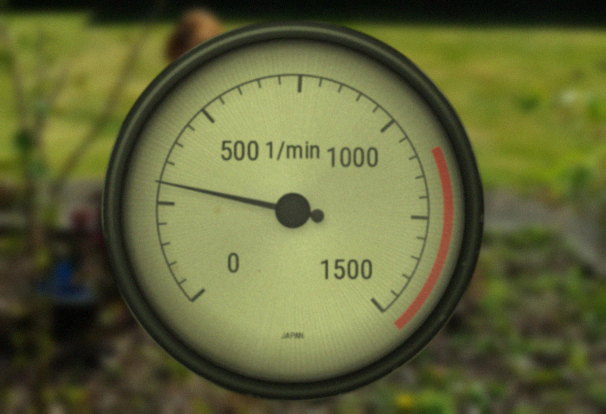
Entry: 300 rpm
